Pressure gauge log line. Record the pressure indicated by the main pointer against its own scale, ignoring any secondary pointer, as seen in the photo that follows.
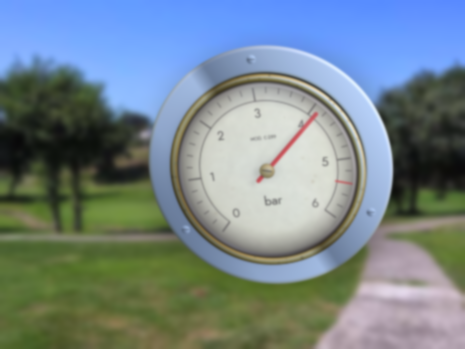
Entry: 4.1 bar
